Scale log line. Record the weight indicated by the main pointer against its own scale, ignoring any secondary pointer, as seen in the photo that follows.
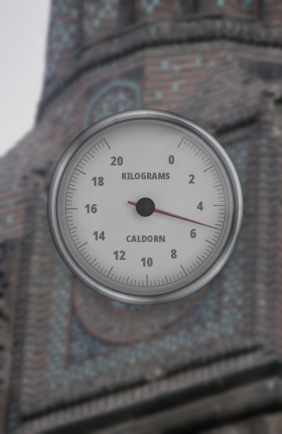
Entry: 5.2 kg
